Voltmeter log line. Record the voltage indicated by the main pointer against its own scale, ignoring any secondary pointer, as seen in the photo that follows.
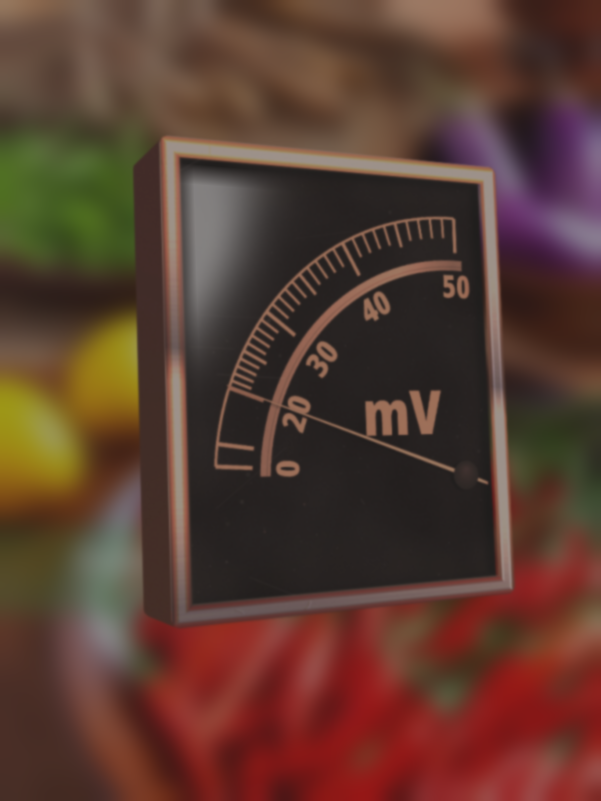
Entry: 20 mV
